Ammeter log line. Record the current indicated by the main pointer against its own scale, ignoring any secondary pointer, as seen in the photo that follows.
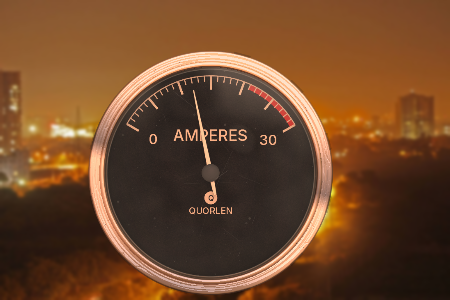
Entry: 12 A
